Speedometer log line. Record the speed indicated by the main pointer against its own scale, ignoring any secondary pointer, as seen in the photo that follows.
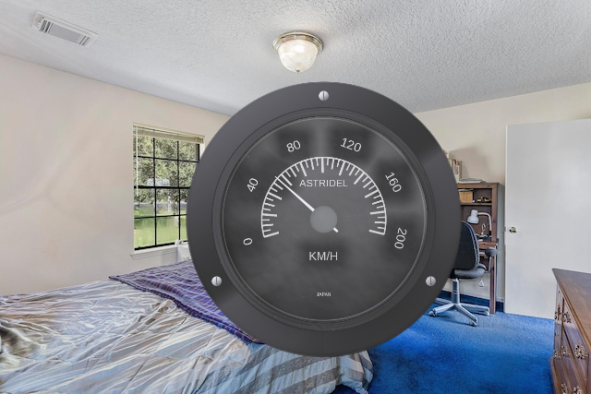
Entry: 55 km/h
